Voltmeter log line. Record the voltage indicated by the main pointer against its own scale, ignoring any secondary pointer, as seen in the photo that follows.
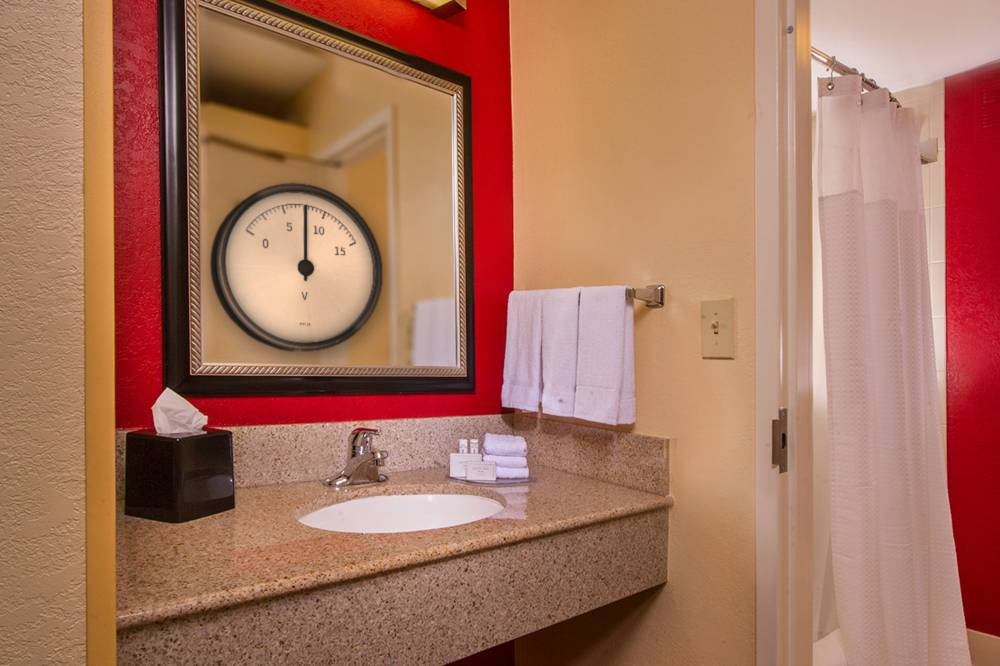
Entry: 7.5 V
